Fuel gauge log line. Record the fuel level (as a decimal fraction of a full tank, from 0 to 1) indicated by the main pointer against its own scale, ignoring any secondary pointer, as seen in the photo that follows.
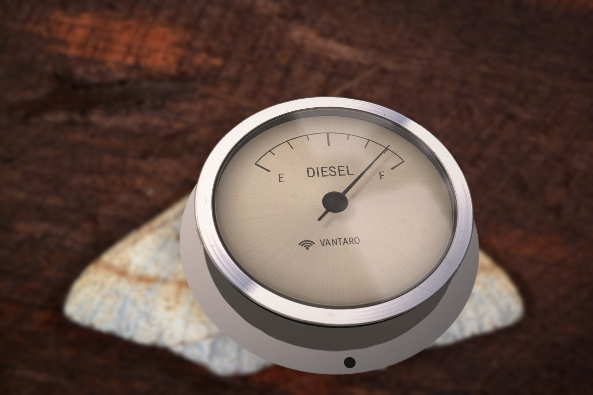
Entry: 0.875
